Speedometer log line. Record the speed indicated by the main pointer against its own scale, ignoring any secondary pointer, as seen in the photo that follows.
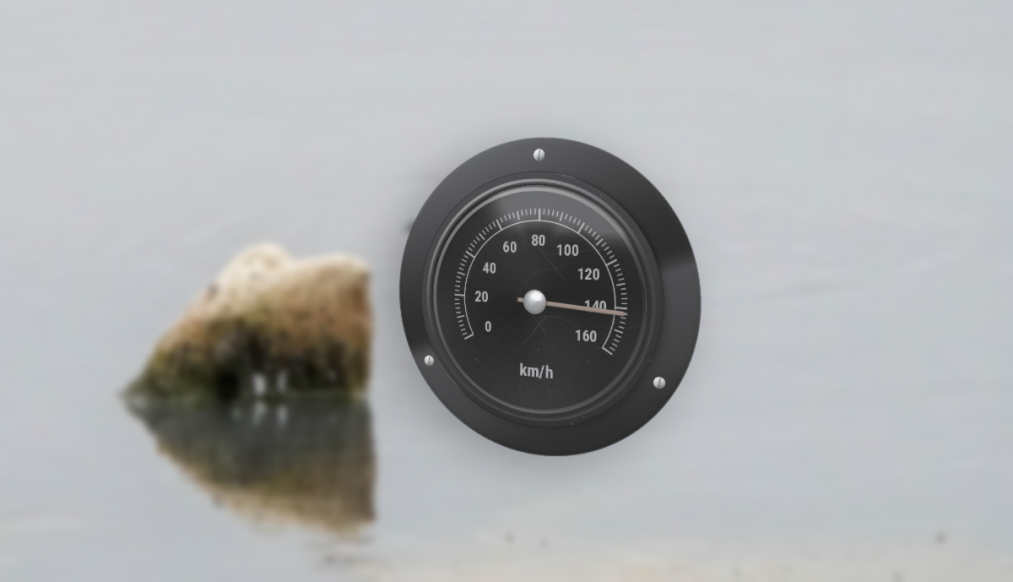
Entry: 142 km/h
